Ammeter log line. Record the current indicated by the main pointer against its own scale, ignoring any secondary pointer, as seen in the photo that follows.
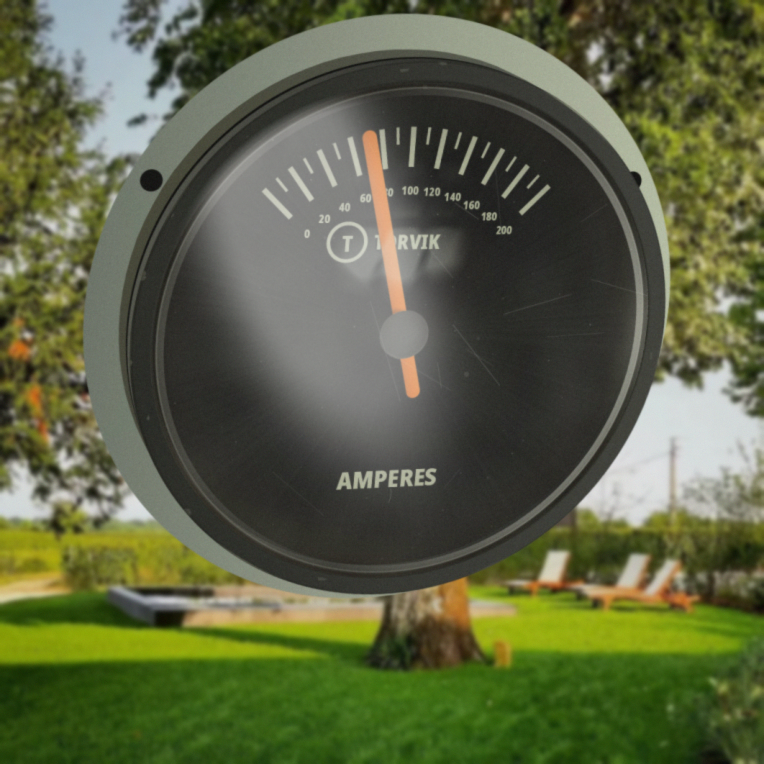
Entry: 70 A
